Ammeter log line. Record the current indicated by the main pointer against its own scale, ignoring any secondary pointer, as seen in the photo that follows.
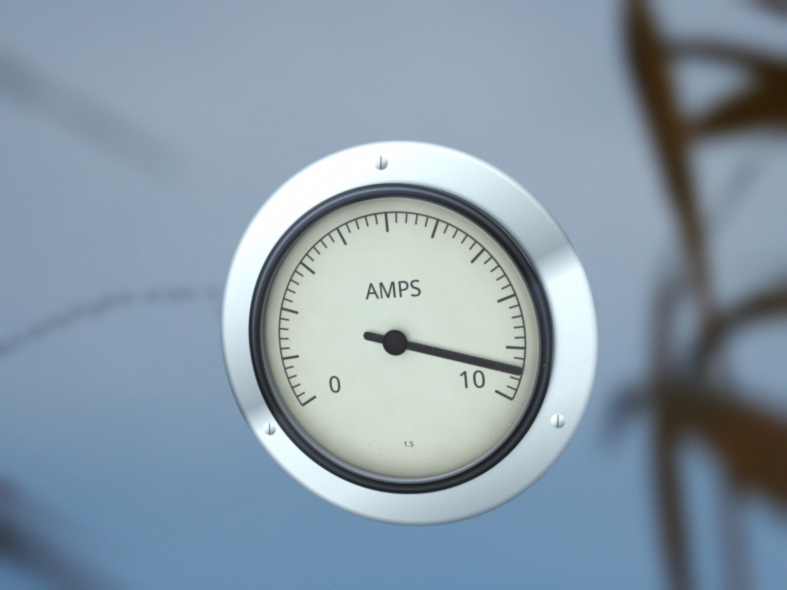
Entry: 9.4 A
